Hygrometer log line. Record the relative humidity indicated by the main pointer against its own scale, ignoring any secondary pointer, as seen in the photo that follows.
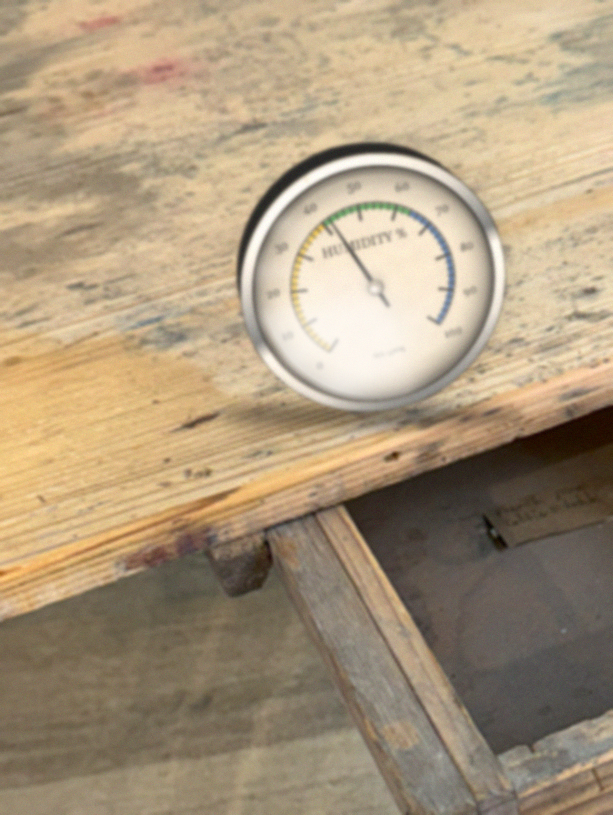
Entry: 42 %
